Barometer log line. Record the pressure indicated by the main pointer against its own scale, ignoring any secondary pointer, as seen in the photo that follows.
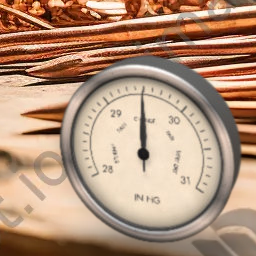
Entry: 29.5 inHg
